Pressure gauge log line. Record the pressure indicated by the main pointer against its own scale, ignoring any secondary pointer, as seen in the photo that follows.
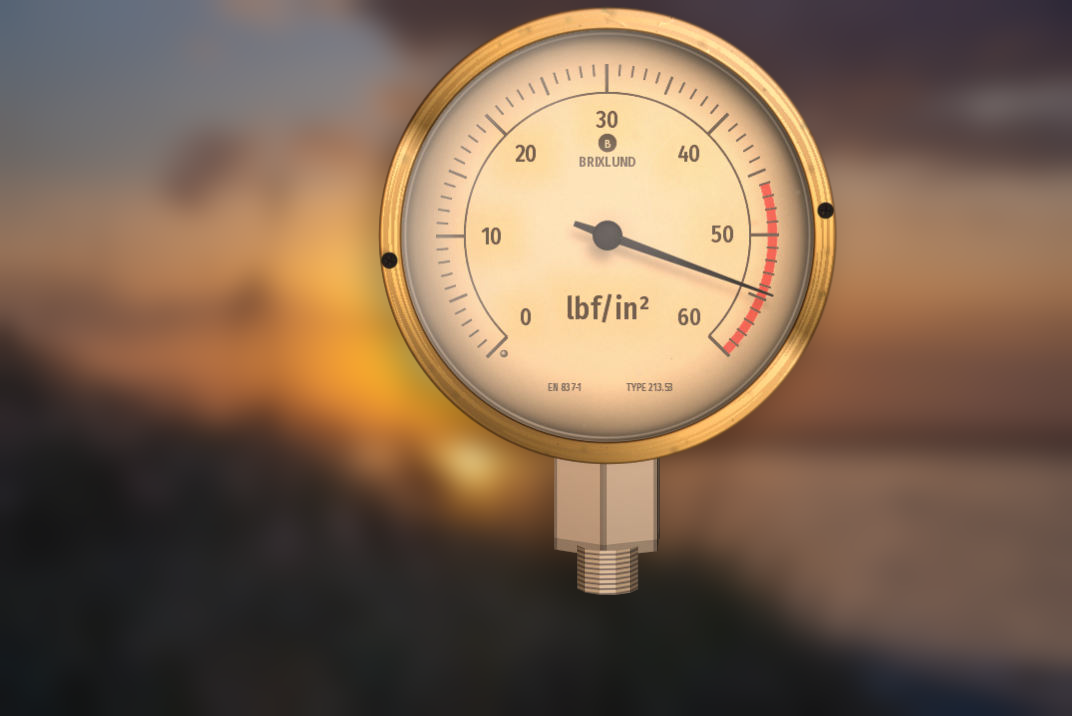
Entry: 54.5 psi
